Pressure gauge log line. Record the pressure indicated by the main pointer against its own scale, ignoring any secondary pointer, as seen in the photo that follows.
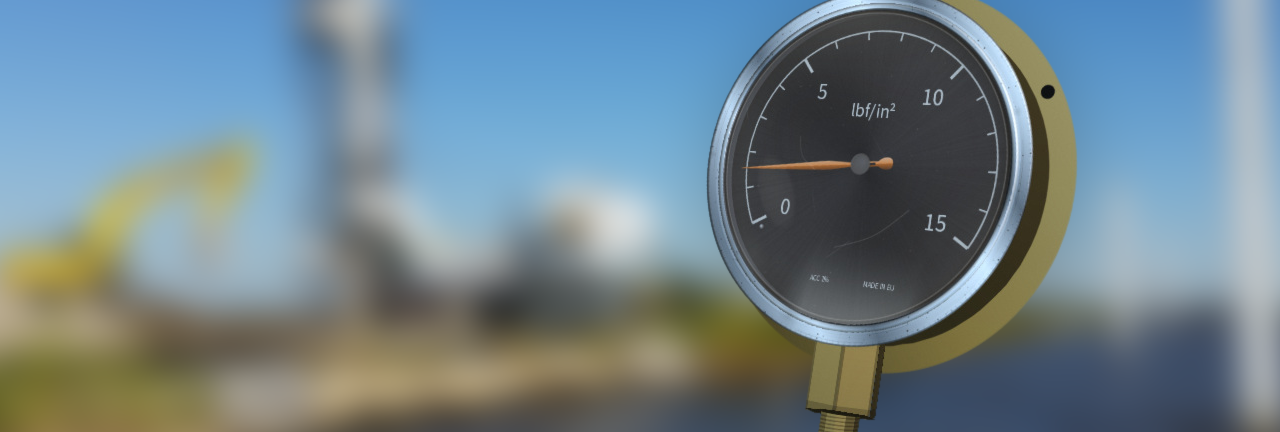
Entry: 1.5 psi
